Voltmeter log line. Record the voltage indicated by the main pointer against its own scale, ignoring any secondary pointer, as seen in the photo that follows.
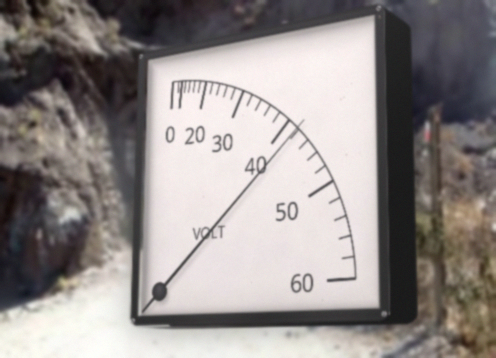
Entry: 42 V
